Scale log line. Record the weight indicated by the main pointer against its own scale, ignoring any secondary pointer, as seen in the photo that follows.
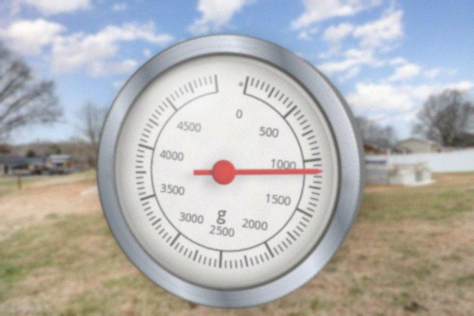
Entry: 1100 g
